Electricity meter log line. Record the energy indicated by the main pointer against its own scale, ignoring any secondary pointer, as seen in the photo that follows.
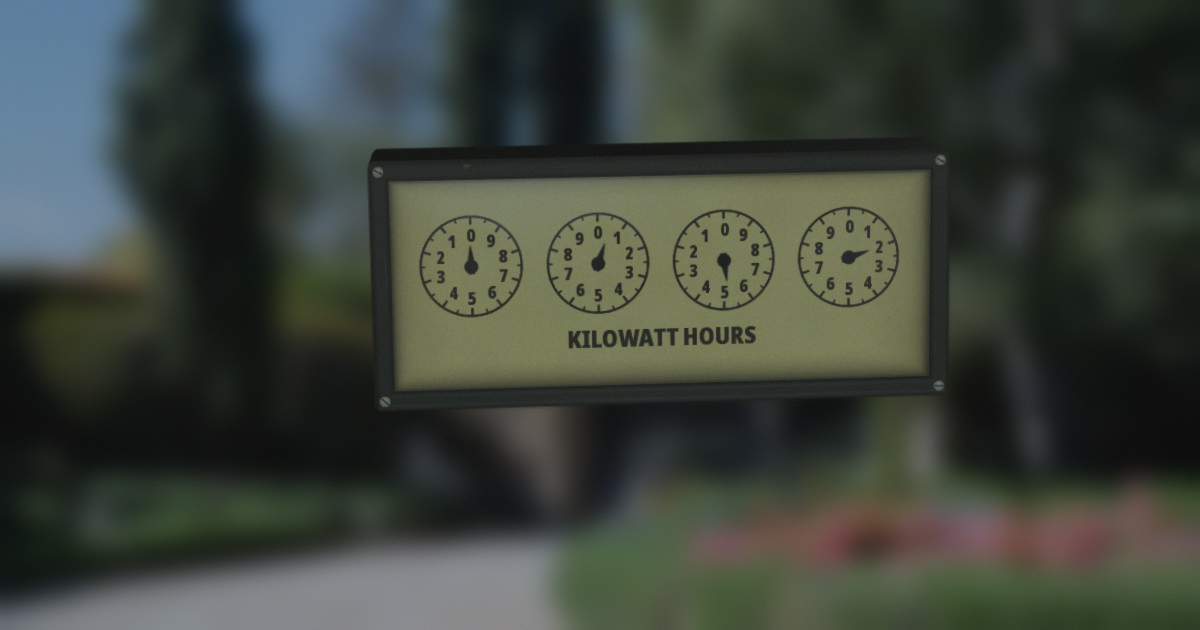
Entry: 52 kWh
